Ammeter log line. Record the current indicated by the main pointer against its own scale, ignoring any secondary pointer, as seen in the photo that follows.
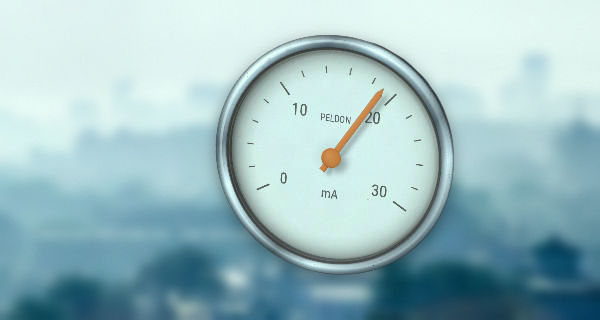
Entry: 19 mA
